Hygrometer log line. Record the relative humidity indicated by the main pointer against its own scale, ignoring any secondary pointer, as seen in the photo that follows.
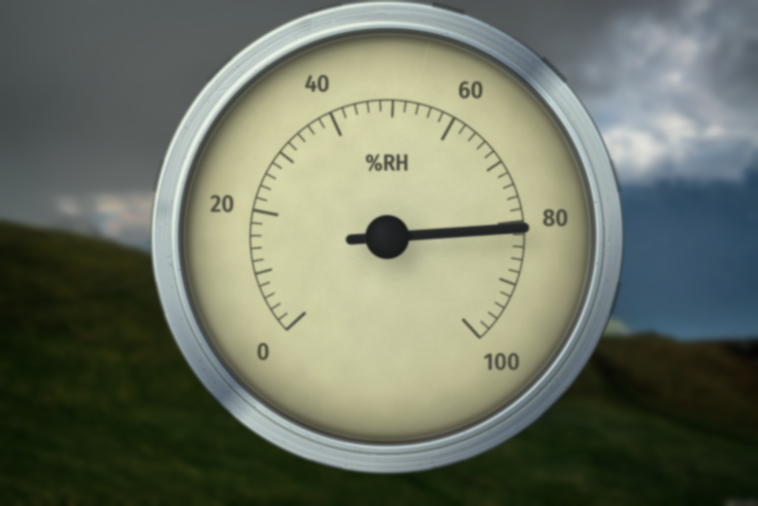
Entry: 81 %
